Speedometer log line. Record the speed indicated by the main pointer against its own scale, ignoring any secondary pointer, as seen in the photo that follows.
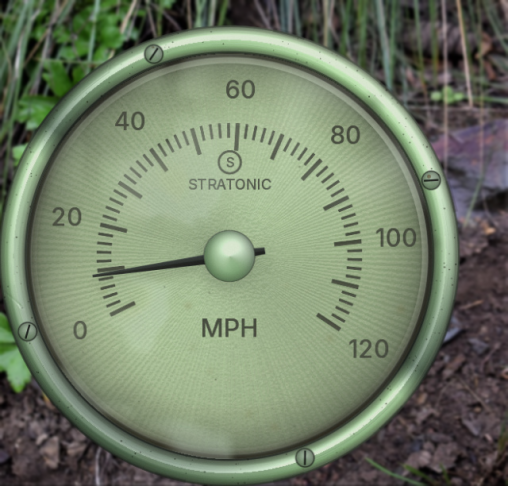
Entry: 9 mph
